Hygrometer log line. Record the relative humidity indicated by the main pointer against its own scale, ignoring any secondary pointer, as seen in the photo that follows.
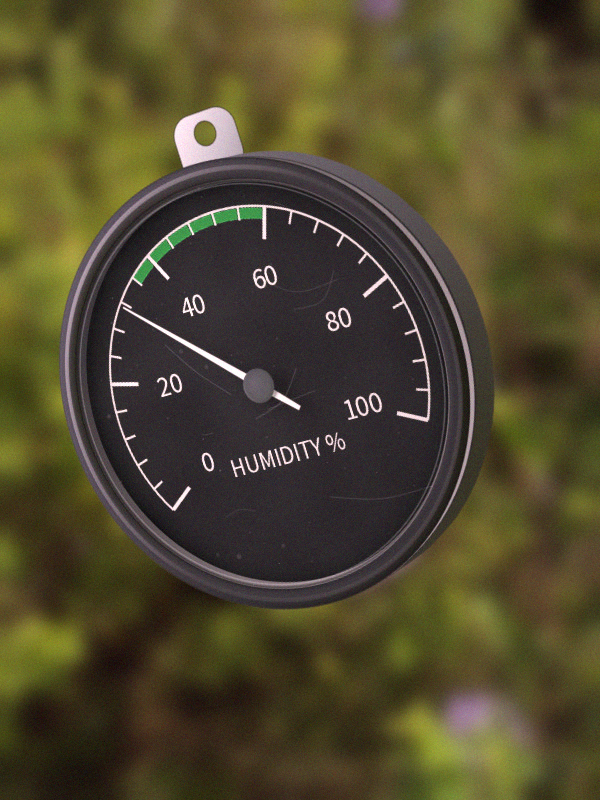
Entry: 32 %
